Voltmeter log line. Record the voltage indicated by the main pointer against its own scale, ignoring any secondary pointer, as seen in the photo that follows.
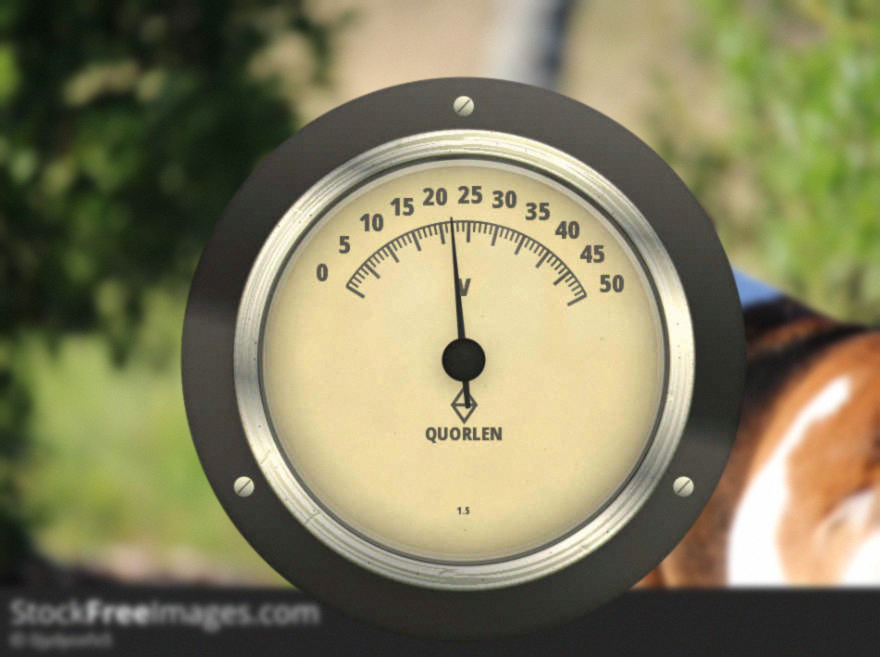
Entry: 22 V
